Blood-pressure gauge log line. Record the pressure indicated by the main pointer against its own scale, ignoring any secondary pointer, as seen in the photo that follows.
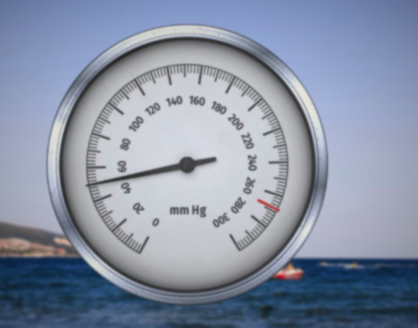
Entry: 50 mmHg
